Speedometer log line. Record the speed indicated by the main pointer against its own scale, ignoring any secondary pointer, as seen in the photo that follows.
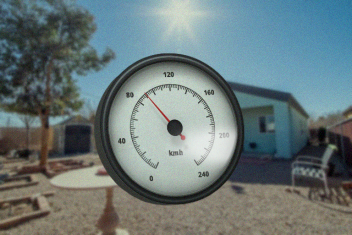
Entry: 90 km/h
